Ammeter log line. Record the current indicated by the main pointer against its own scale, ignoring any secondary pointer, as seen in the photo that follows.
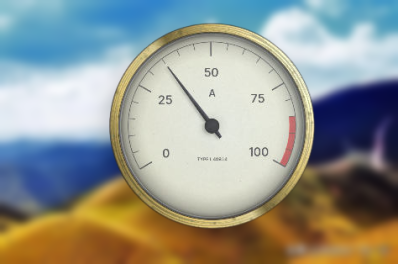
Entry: 35 A
